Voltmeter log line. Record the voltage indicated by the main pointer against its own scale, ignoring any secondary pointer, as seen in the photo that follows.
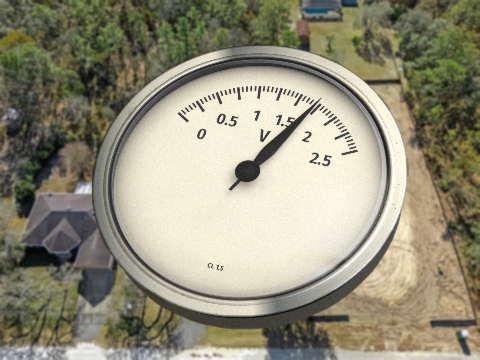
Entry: 1.75 V
